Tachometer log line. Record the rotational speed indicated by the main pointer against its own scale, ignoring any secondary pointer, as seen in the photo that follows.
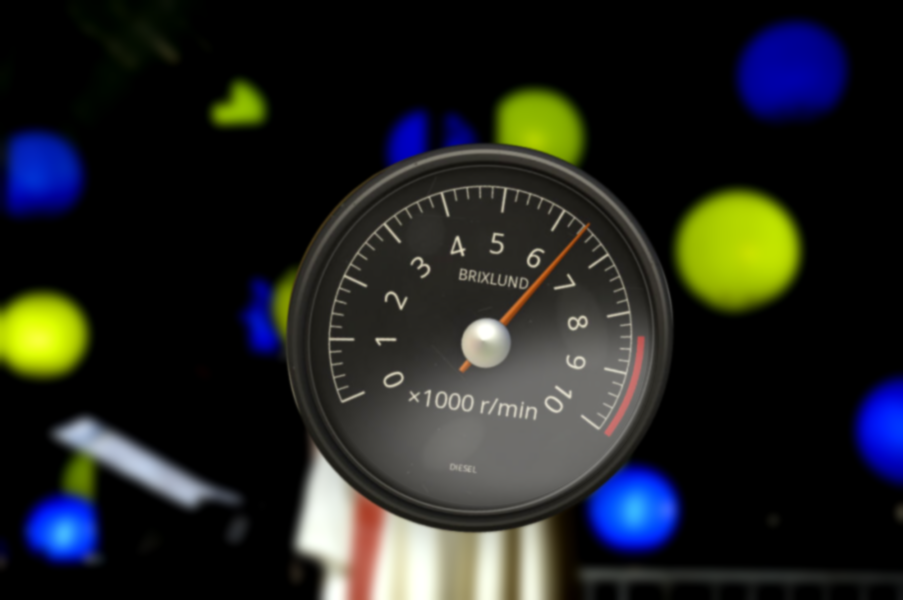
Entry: 6400 rpm
